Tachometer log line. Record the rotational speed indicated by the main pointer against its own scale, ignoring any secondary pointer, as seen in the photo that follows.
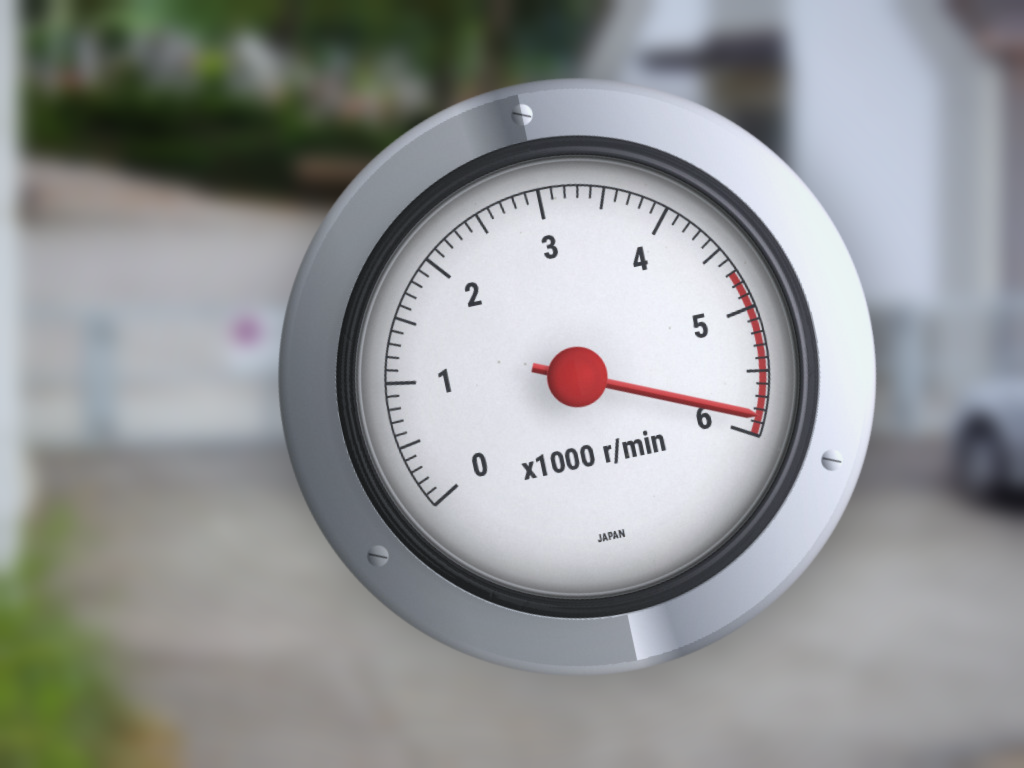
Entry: 5850 rpm
